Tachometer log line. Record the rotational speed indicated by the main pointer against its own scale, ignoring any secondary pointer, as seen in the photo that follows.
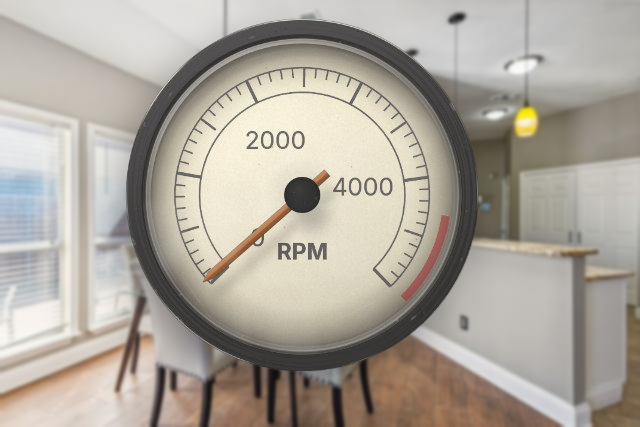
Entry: 50 rpm
